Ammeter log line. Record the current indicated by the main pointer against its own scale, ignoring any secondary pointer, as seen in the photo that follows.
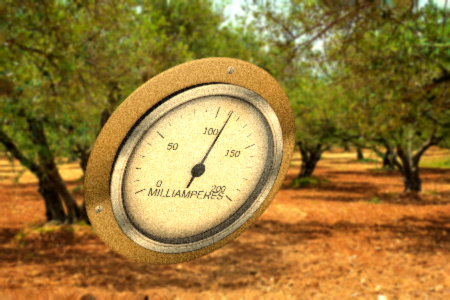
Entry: 110 mA
